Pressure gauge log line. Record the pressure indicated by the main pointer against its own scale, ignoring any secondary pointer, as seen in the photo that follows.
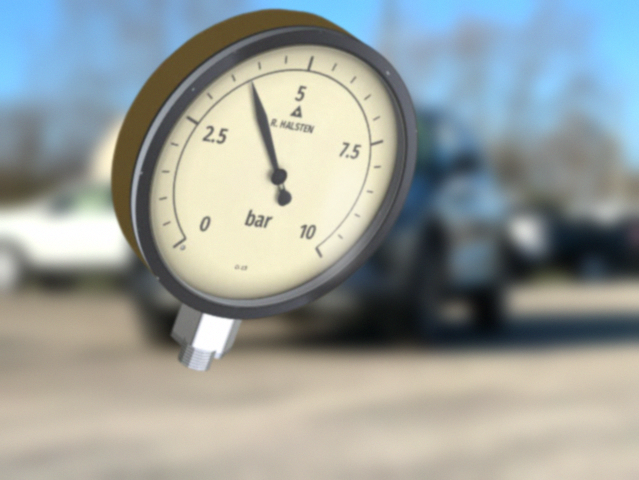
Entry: 3.75 bar
